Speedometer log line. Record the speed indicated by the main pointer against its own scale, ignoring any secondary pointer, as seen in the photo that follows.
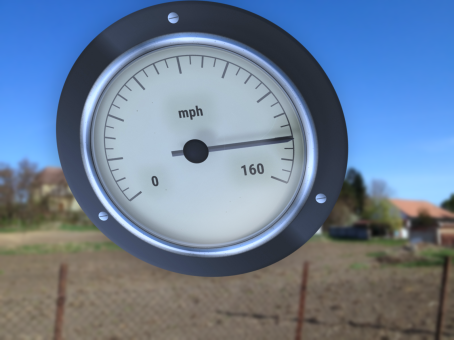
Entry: 140 mph
